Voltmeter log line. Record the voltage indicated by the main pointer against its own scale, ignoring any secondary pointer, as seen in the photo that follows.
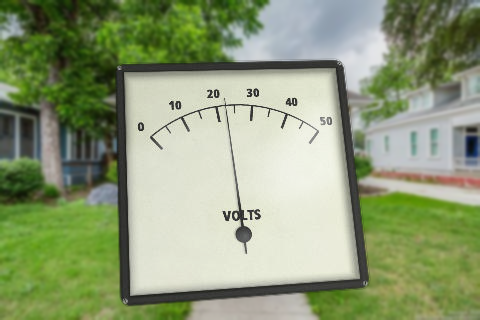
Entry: 22.5 V
